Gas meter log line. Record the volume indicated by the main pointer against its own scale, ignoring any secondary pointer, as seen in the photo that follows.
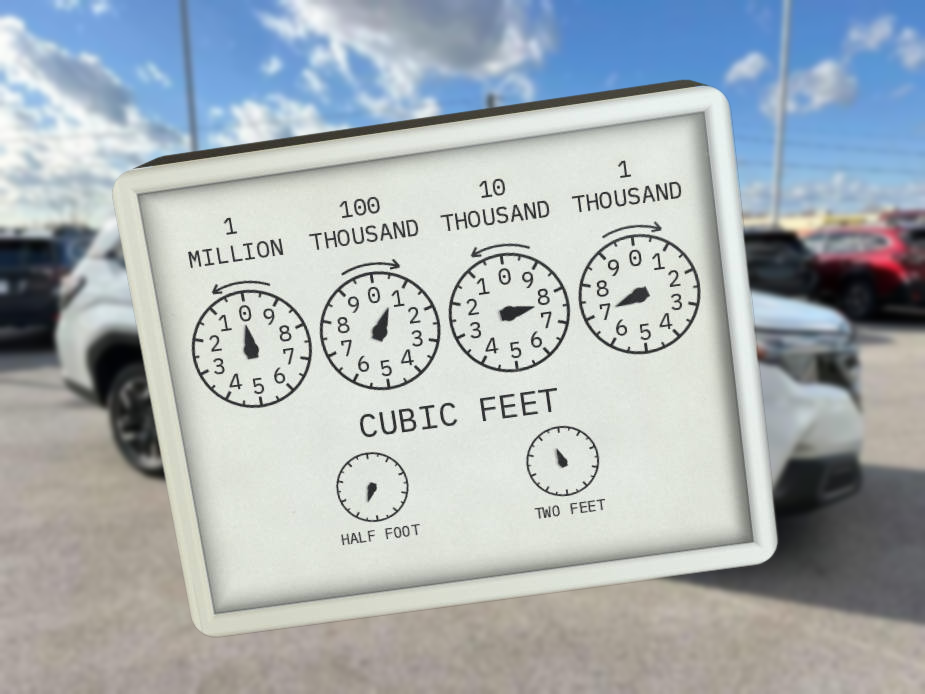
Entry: 7700 ft³
